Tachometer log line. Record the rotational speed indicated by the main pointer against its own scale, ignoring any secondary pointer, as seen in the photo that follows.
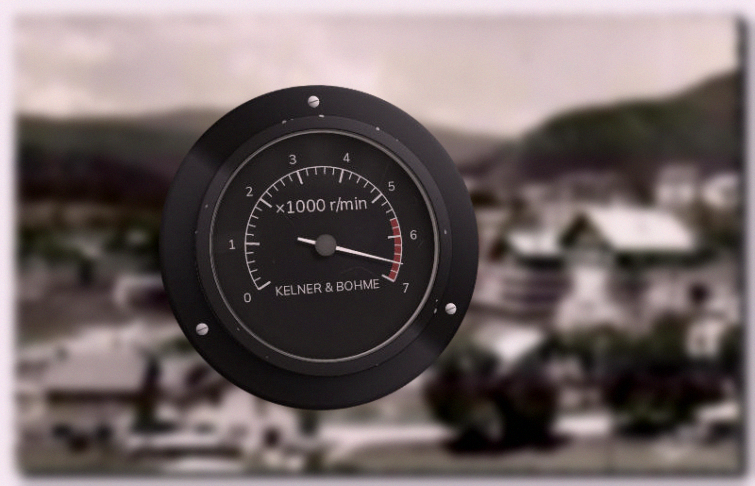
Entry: 6600 rpm
